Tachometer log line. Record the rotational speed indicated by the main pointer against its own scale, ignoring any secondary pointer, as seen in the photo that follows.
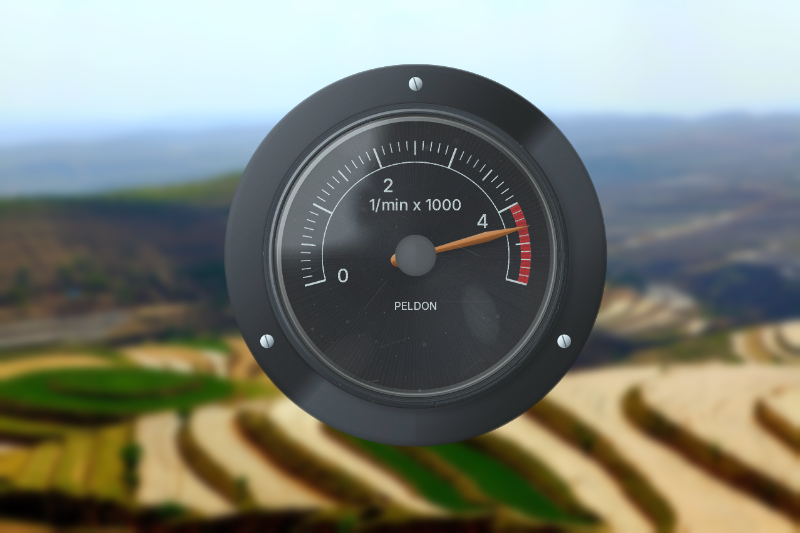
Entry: 4300 rpm
